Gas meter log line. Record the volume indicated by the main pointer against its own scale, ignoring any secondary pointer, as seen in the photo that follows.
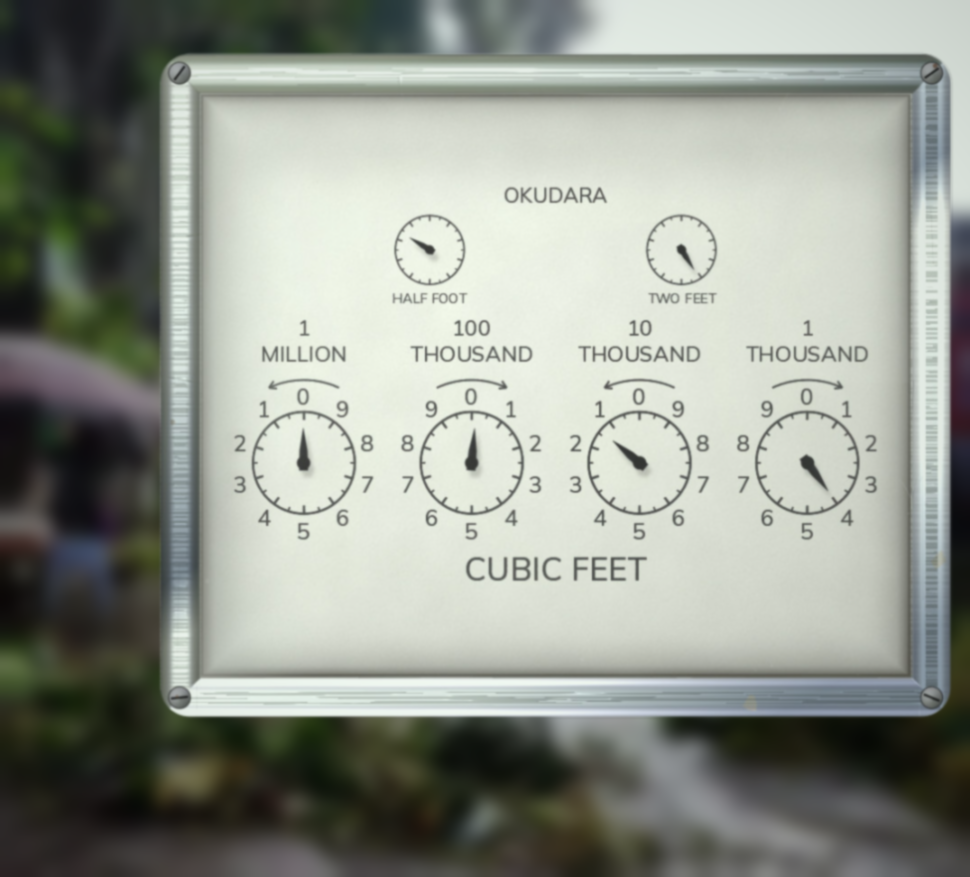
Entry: 1400 ft³
